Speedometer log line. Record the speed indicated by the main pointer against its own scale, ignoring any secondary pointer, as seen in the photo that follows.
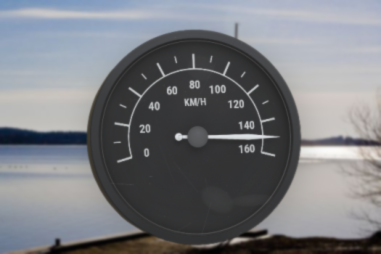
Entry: 150 km/h
